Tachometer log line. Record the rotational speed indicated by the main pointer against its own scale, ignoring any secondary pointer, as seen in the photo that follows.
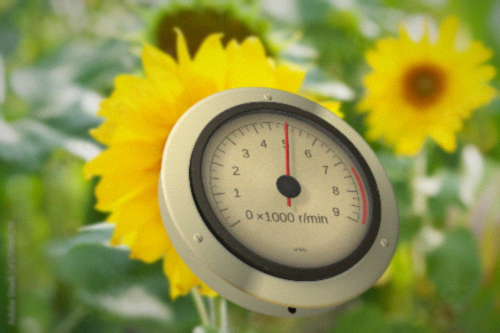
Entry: 5000 rpm
